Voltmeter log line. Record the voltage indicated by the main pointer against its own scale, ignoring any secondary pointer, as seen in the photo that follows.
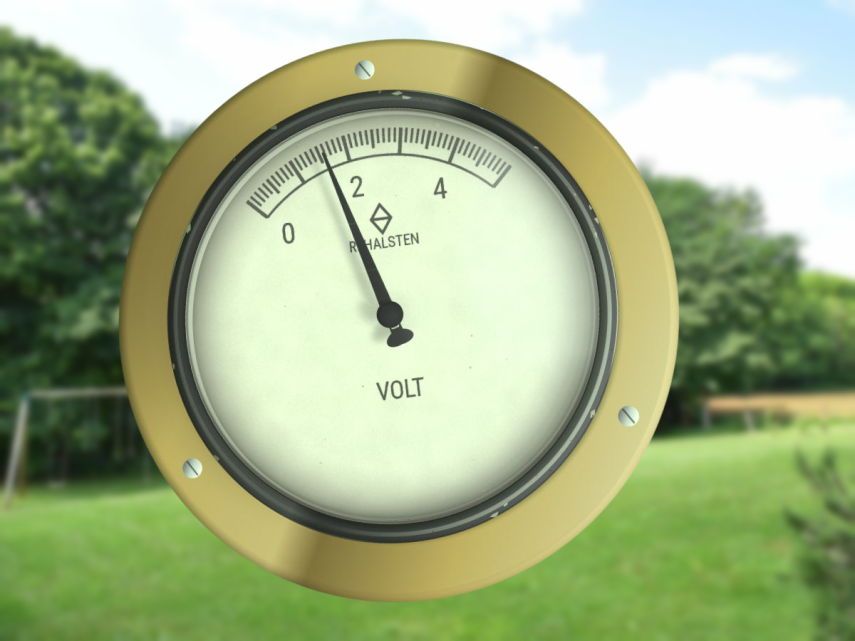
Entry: 1.6 V
